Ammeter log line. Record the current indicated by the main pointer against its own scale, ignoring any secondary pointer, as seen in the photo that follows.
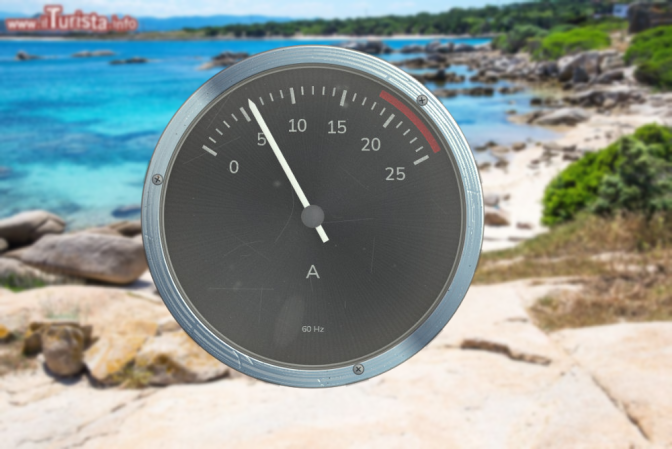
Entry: 6 A
